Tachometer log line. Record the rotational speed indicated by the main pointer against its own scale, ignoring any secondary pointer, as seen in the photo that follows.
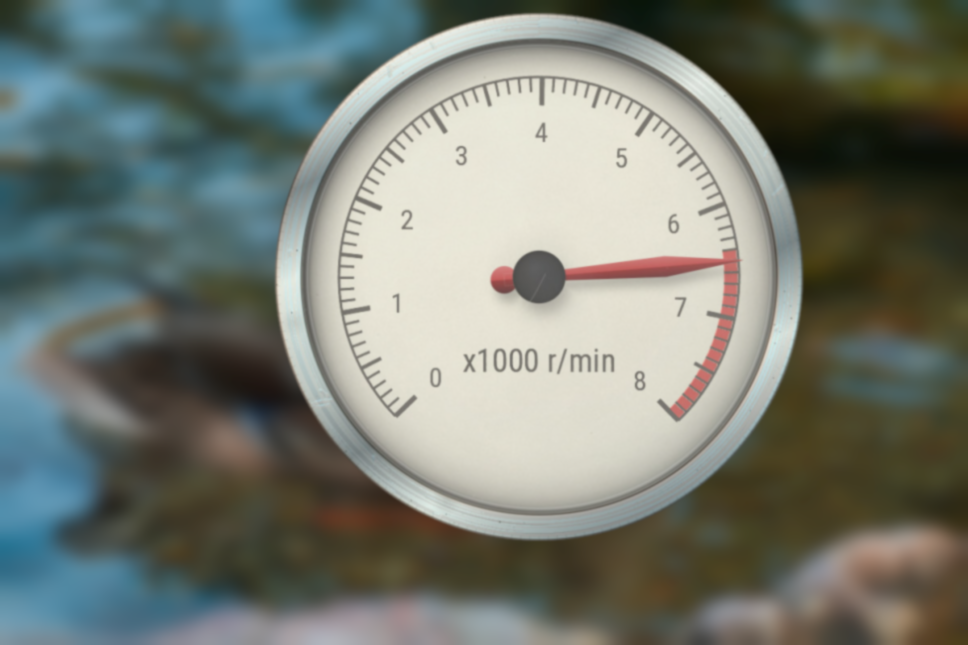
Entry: 6500 rpm
